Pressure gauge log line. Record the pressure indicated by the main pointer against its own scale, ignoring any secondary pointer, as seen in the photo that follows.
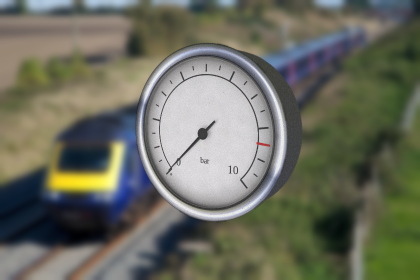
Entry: 0 bar
